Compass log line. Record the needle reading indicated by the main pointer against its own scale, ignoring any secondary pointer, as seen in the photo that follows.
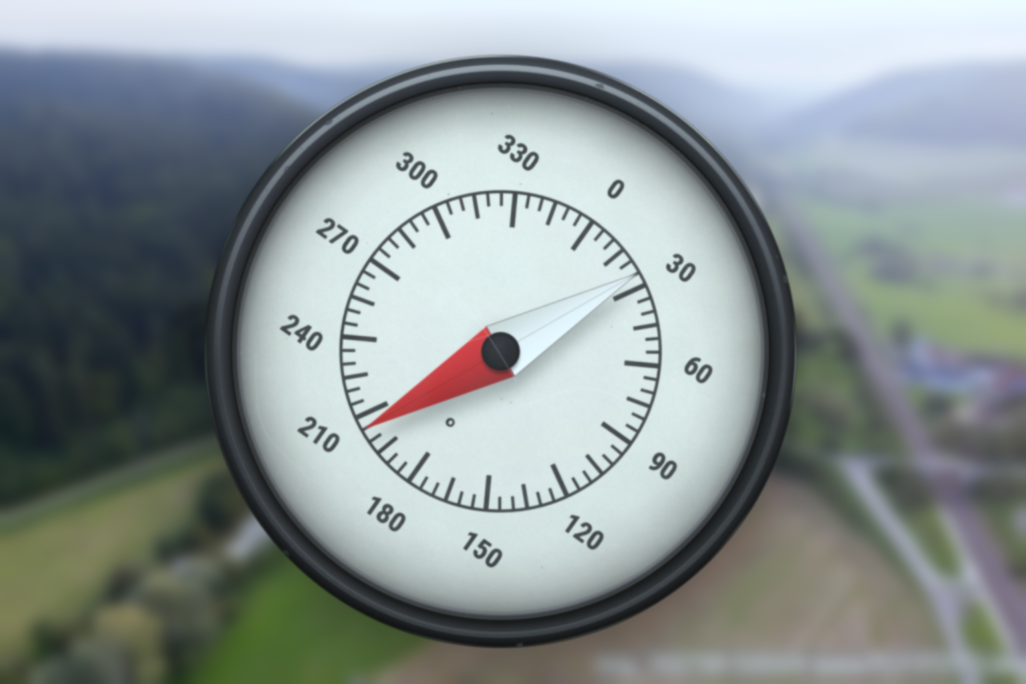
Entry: 205 °
